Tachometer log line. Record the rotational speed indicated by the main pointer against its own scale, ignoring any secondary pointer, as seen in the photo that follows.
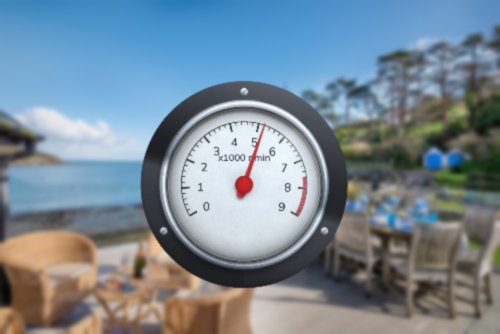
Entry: 5200 rpm
